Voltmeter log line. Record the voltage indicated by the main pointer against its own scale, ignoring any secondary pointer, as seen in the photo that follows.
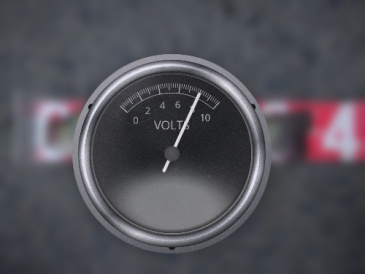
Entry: 8 V
